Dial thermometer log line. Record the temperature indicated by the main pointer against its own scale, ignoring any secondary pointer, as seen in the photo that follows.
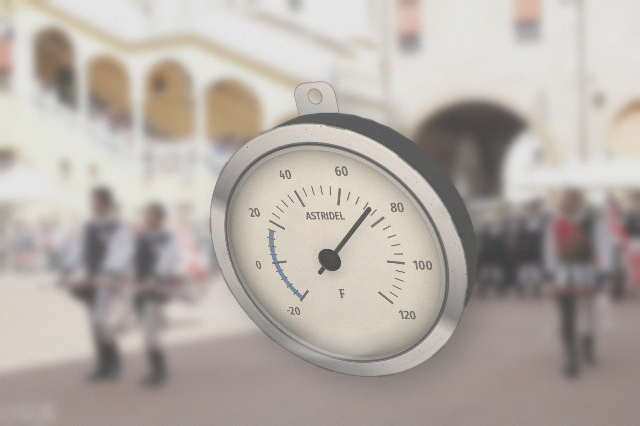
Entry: 74 °F
